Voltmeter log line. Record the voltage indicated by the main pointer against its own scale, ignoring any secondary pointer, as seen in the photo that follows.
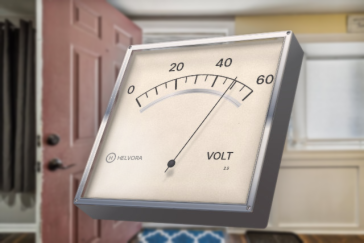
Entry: 50 V
